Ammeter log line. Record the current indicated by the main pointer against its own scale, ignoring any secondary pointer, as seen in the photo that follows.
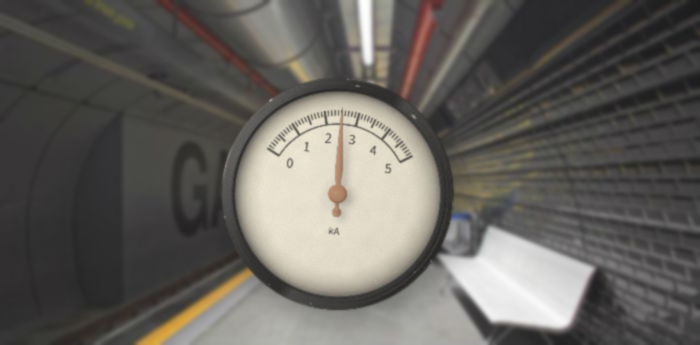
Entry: 2.5 kA
